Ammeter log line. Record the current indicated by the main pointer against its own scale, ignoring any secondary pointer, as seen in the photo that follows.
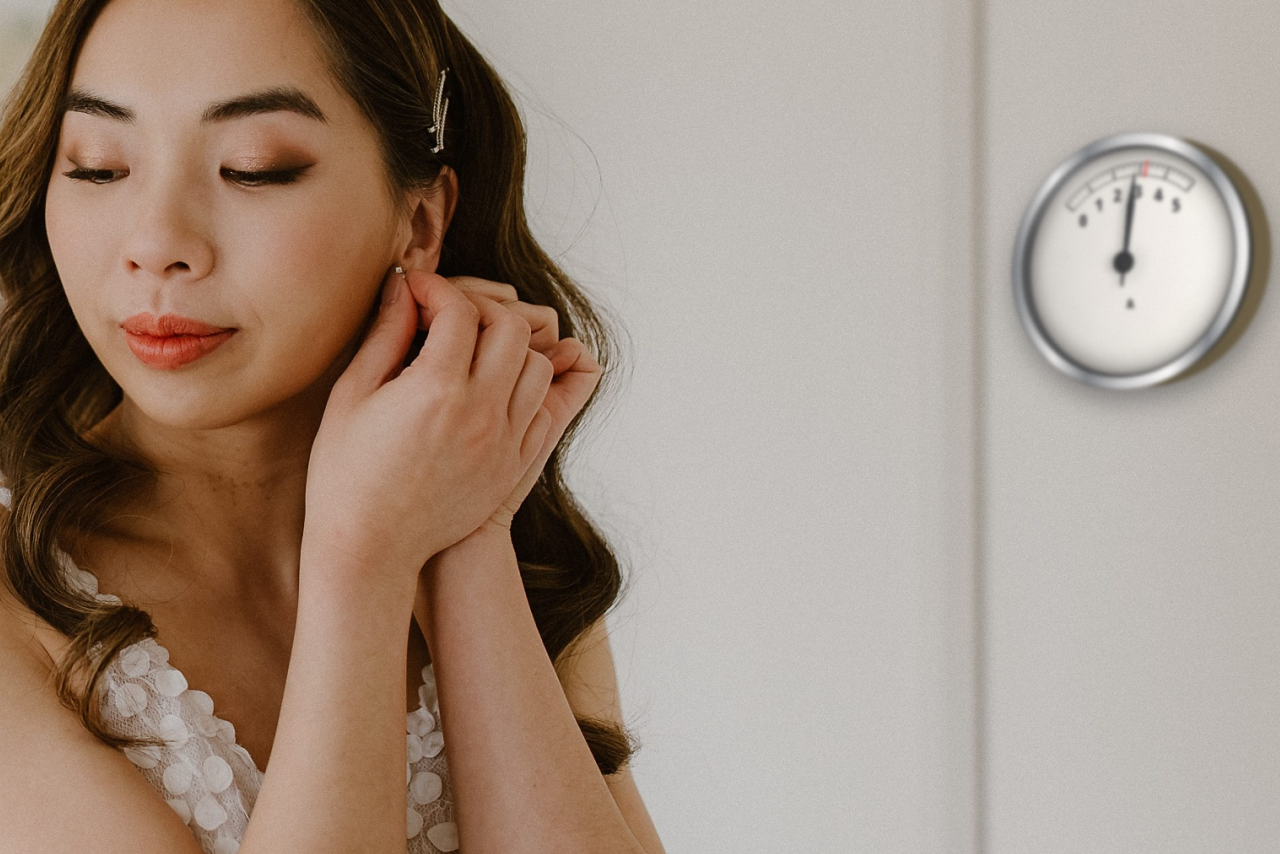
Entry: 3 A
